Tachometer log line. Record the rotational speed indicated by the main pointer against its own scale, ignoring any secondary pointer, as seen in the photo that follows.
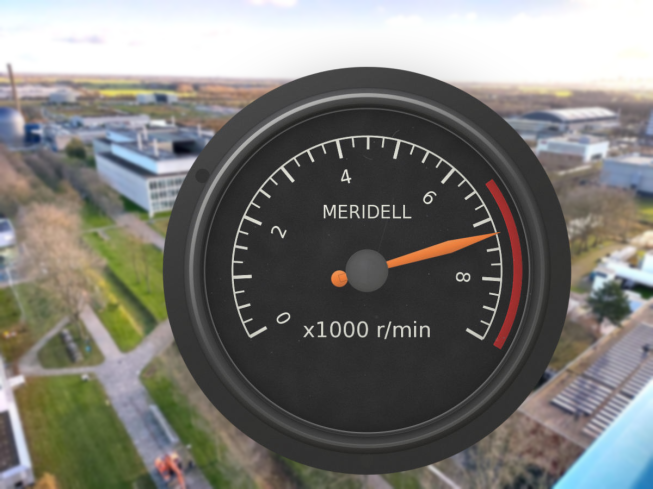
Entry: 7250 rpm
